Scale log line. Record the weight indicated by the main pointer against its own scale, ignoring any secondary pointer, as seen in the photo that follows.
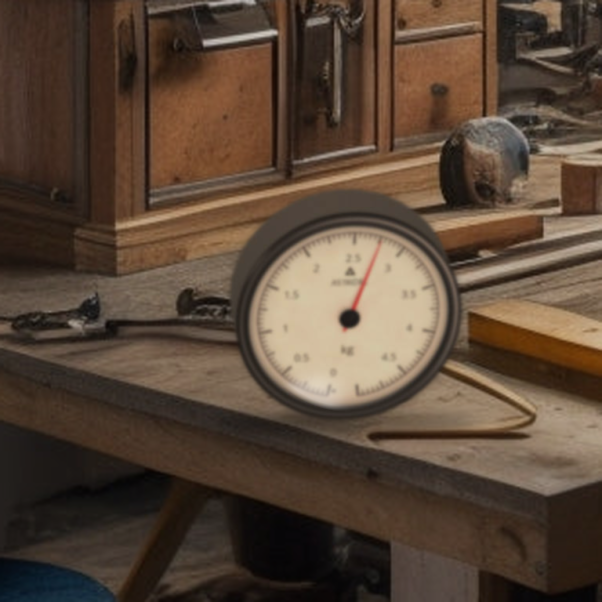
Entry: 2.75 kg
